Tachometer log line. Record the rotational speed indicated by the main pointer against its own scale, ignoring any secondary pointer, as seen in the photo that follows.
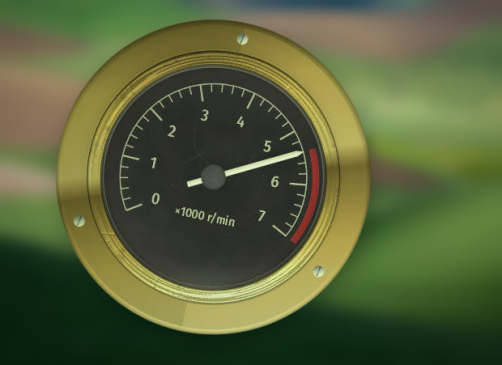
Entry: 5400 rpm
